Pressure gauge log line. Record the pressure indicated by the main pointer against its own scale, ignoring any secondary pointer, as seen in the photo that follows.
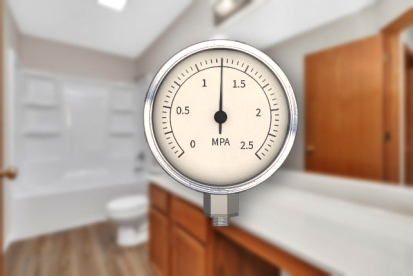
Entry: 1.25 MPa
